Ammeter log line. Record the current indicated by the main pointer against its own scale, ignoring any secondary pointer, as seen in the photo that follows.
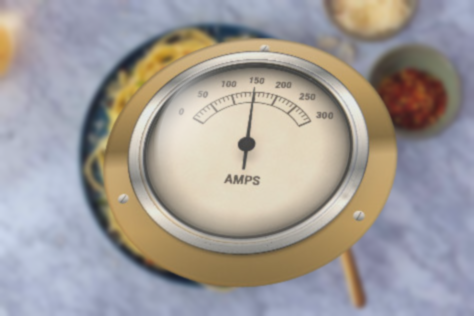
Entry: 150 A
